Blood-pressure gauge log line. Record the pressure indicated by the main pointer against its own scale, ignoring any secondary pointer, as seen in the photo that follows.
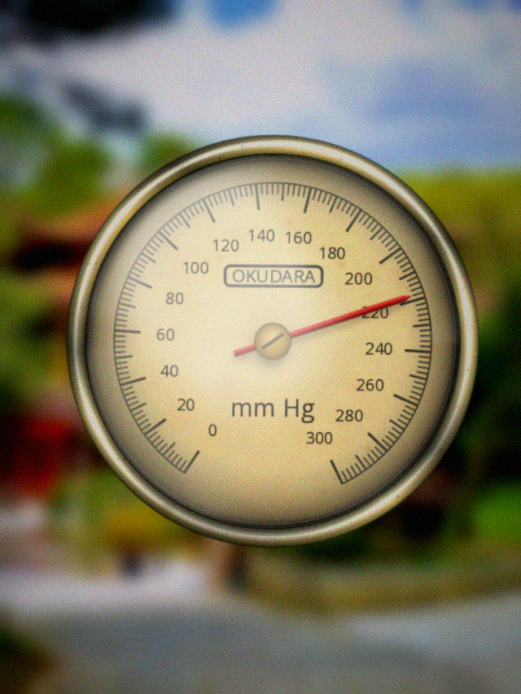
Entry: 218 mmHg
